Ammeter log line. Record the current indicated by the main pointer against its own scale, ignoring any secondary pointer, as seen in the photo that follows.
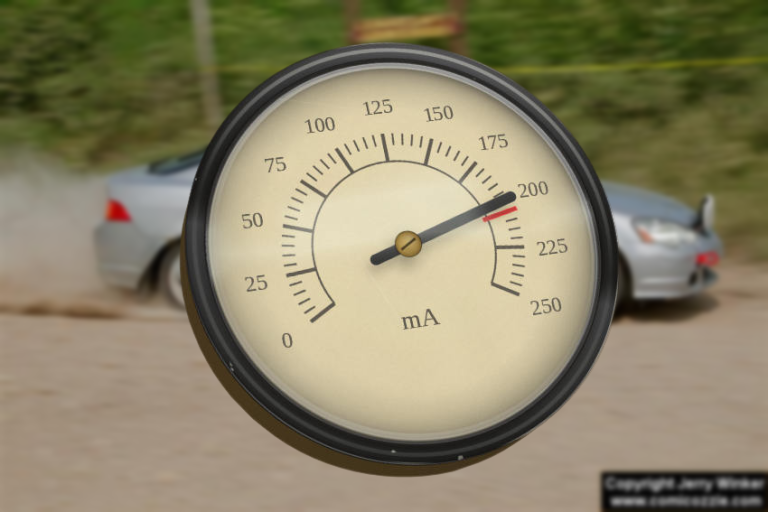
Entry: 200 mA
